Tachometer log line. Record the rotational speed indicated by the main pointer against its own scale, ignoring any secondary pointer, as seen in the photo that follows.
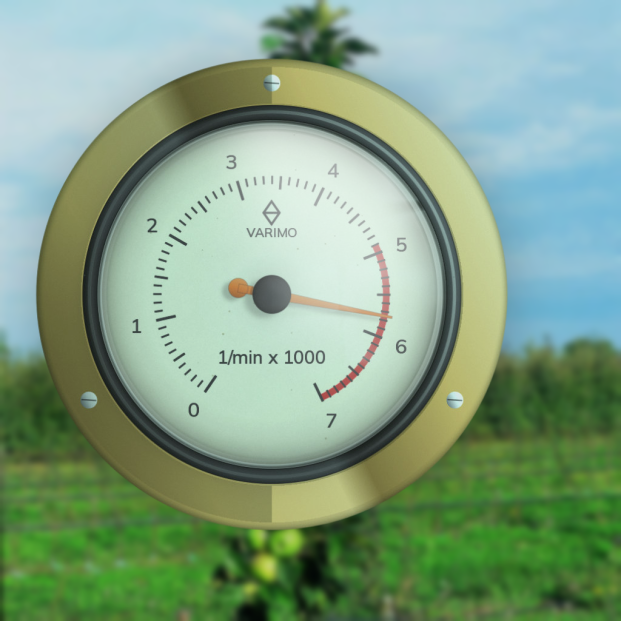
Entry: 5750 rpm
